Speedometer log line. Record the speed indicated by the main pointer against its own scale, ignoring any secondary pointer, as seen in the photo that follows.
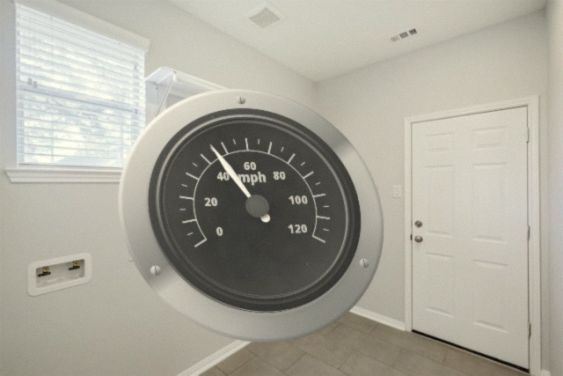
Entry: 45 mph
